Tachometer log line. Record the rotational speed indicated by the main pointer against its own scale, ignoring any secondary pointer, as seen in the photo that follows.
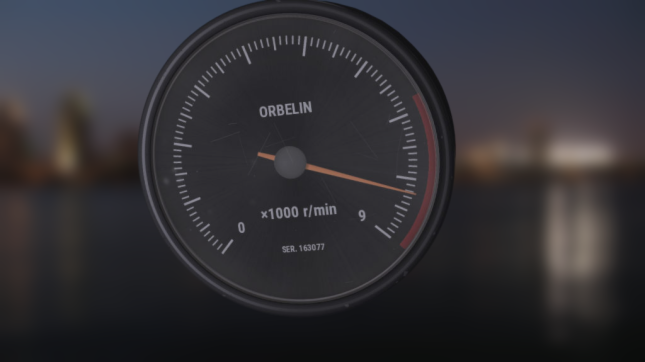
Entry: 8200 rpm
